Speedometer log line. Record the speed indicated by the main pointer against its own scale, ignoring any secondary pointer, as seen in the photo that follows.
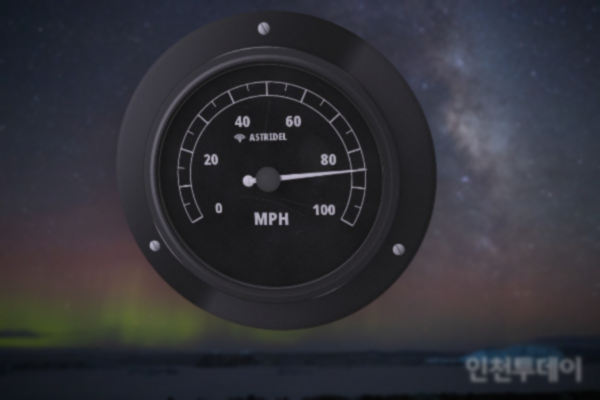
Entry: 85 mph
